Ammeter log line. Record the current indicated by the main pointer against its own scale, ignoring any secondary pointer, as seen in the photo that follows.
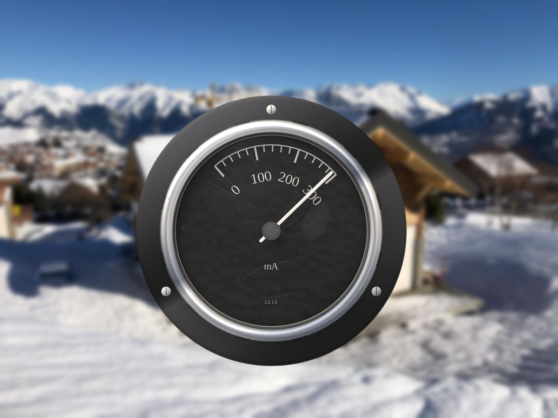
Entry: 290 mA
